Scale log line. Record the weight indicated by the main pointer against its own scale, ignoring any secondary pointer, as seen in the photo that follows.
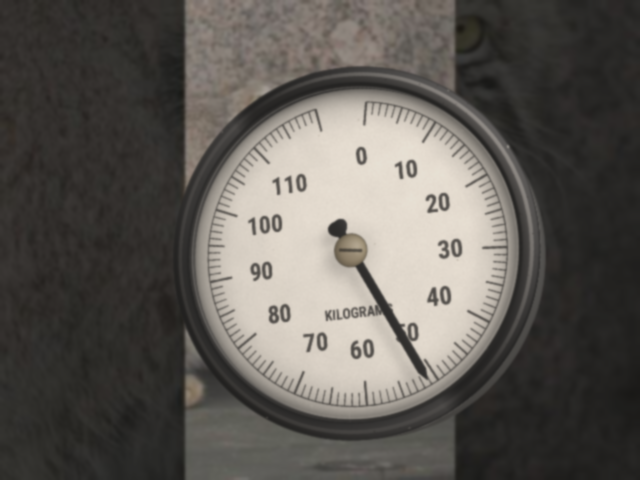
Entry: 51 kg
